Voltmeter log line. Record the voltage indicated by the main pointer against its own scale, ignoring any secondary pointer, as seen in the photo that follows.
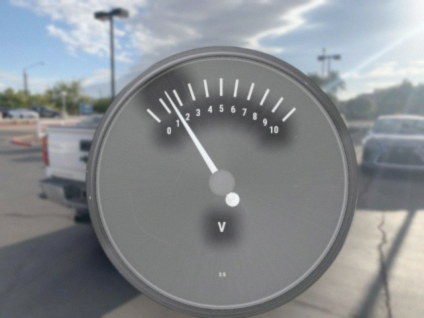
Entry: 1.5 V
